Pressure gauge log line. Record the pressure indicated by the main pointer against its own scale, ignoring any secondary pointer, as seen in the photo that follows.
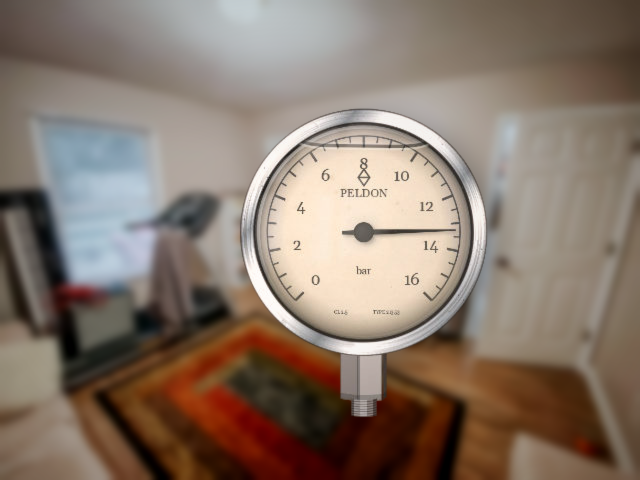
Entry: 13.25 bar
